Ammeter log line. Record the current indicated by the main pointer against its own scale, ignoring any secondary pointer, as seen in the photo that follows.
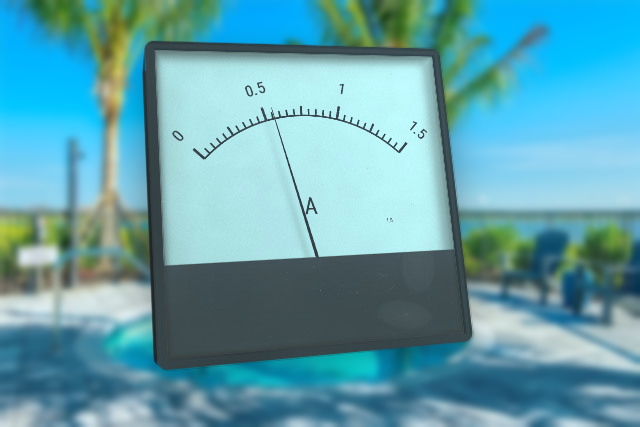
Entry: 0.55 A
